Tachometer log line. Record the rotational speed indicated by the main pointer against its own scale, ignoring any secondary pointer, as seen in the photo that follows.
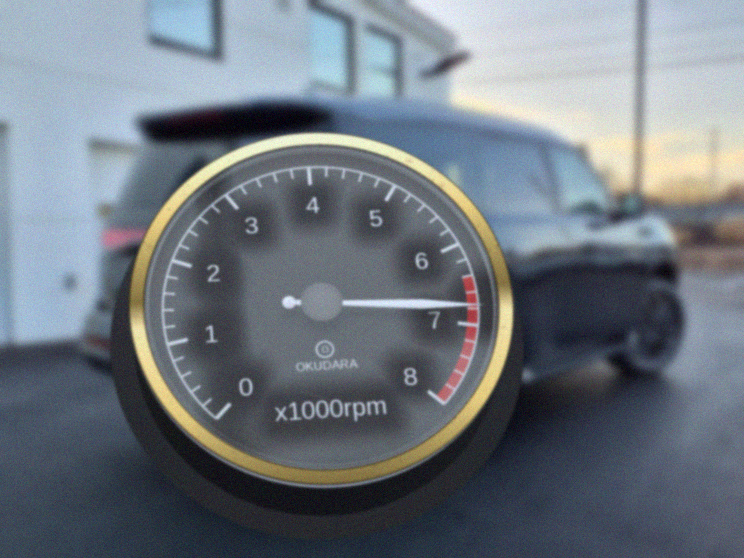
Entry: 6800 rpm
